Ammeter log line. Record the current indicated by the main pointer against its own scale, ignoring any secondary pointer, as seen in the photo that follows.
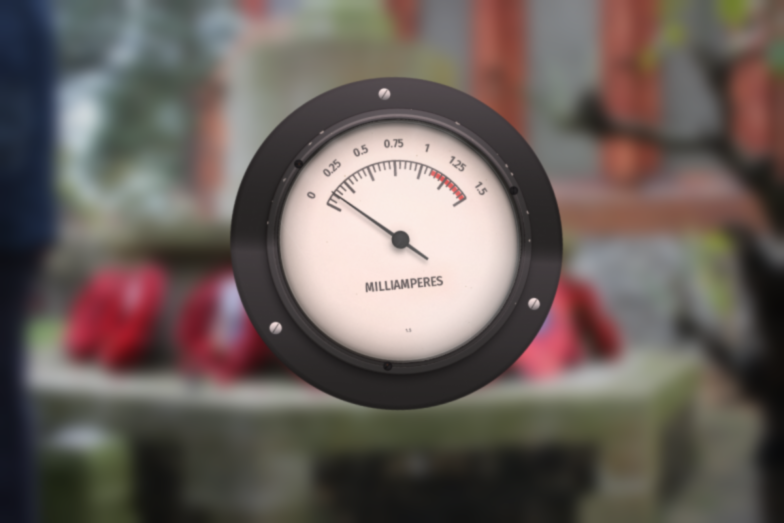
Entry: 0.1 mA
